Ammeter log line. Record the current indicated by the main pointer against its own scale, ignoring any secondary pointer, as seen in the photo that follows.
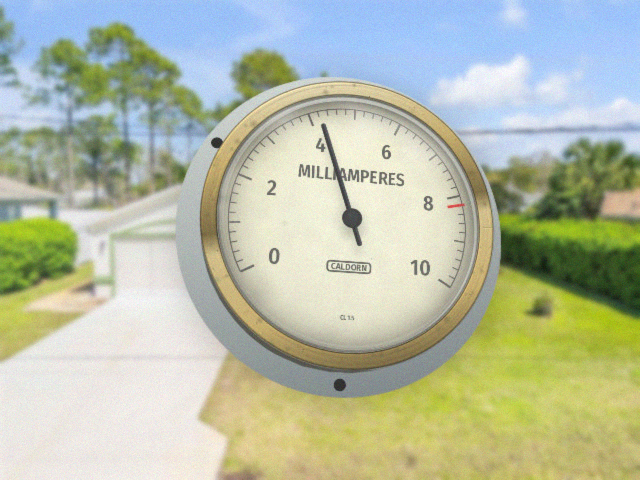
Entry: 4.2 mA
